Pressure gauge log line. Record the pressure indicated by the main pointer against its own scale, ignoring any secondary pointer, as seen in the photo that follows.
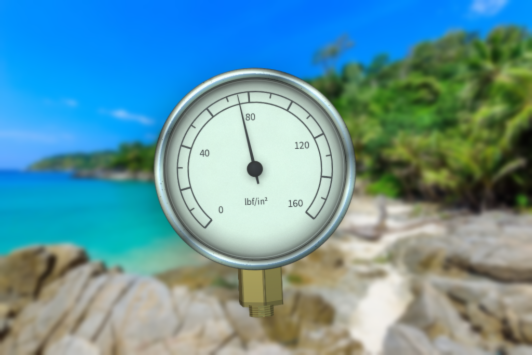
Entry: 75 psi
